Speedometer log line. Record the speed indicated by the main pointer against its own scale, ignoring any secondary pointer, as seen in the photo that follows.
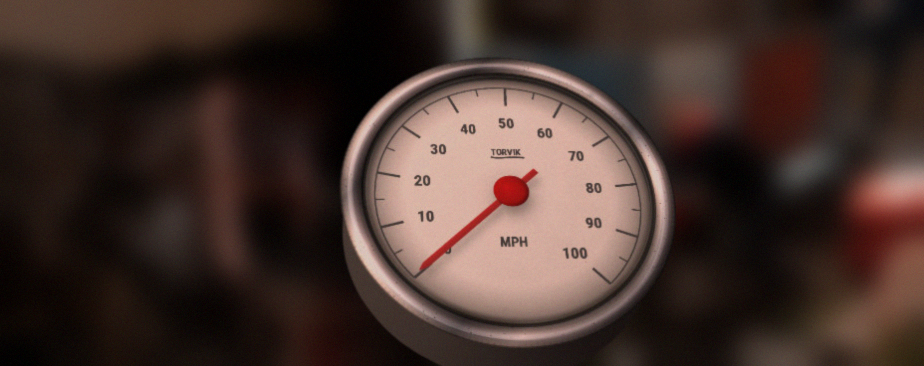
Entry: 0 mph
